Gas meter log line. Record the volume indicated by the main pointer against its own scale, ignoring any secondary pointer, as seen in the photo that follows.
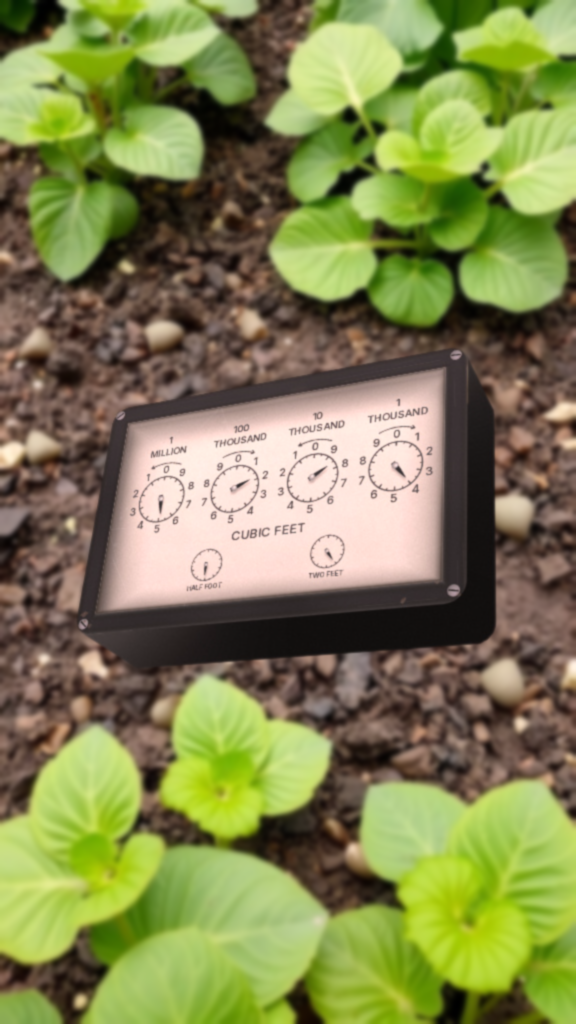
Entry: 518400 ft³
